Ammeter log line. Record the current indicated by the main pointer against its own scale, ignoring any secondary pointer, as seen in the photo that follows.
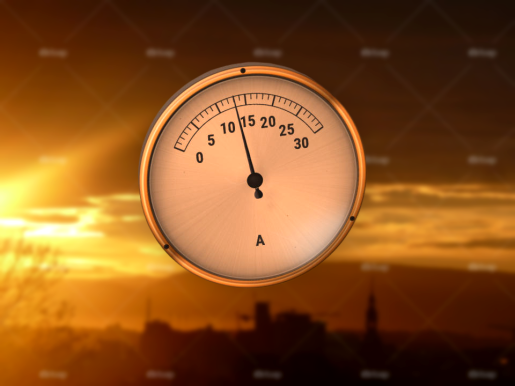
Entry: 13 A
